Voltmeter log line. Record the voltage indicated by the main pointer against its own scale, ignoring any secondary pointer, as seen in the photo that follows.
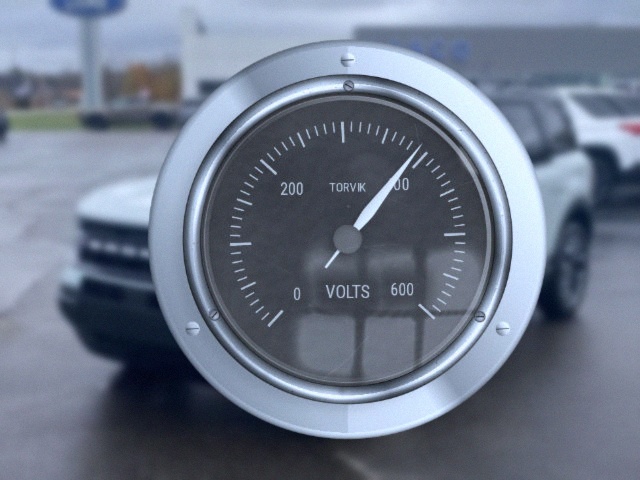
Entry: 390 V
